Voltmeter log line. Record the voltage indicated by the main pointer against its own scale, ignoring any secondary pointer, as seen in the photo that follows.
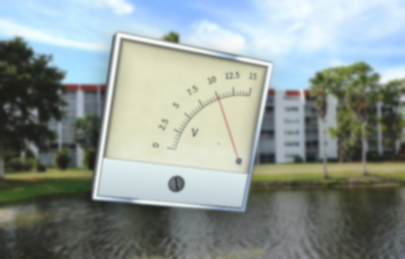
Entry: 10 V
